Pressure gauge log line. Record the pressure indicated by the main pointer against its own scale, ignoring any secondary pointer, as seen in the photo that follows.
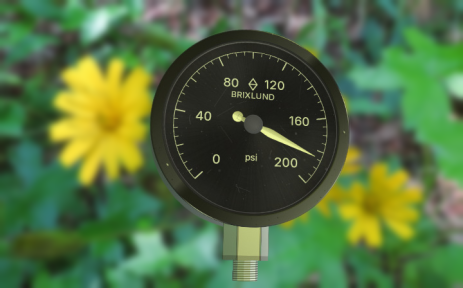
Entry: 185 psi
